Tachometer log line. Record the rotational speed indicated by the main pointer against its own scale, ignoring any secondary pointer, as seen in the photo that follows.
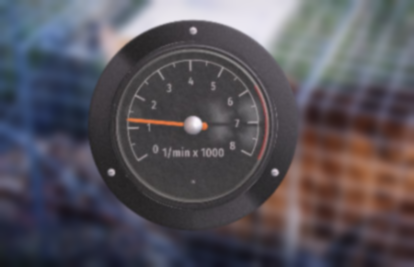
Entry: 1250 rpm
